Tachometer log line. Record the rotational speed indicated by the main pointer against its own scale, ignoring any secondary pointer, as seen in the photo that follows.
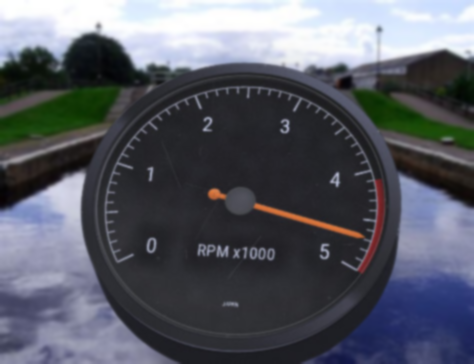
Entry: 4700 rpm
